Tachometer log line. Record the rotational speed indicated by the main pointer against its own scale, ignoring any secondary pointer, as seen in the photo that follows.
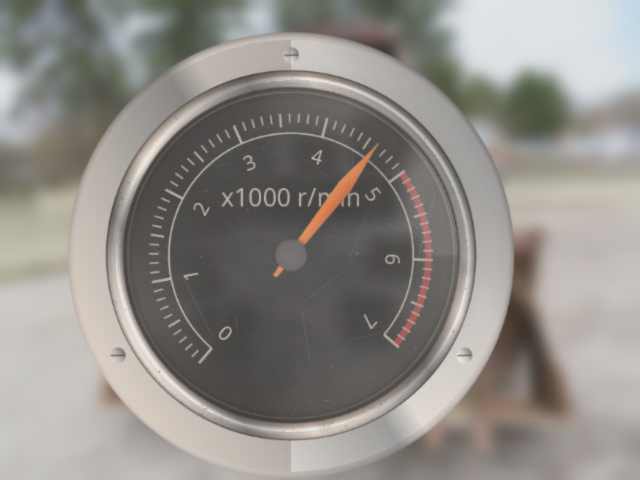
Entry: 4600 rpm
